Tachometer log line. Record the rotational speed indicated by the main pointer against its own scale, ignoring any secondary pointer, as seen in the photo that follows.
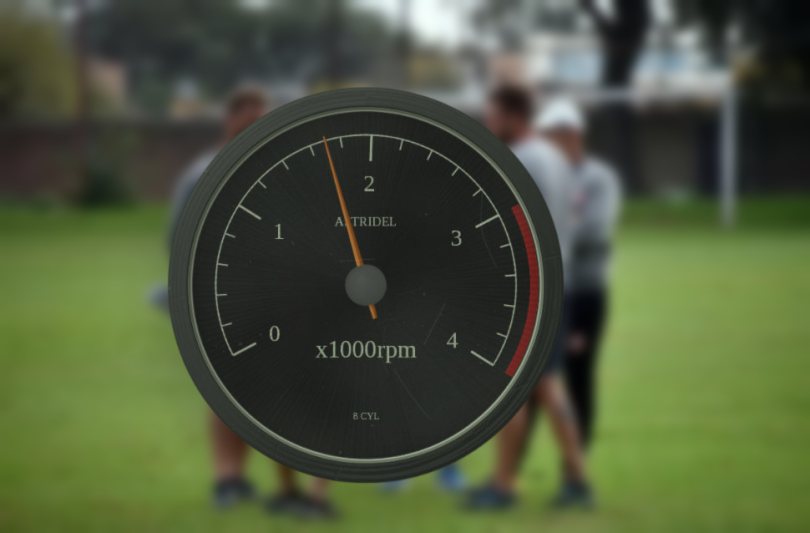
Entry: 1700 rpm
